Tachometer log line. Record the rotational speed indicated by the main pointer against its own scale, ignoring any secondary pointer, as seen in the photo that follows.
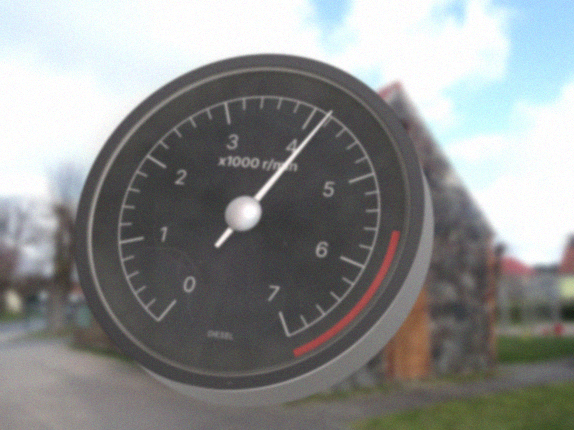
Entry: 4200 rpm
